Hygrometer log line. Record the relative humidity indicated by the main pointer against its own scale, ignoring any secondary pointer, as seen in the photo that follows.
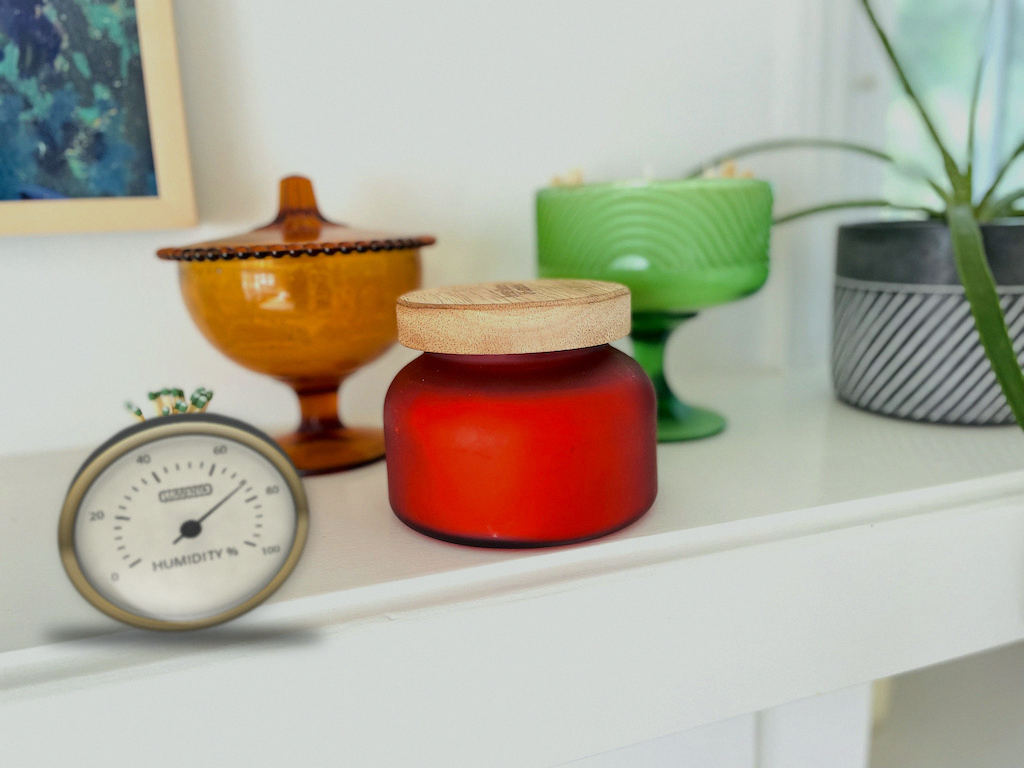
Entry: 72 %
